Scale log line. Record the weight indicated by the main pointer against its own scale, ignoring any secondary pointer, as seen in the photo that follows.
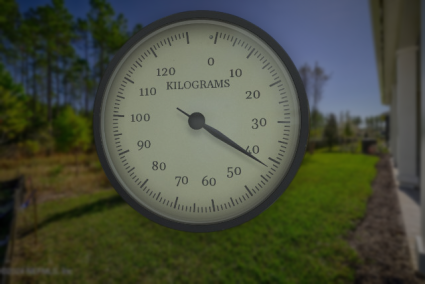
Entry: 42 kg
